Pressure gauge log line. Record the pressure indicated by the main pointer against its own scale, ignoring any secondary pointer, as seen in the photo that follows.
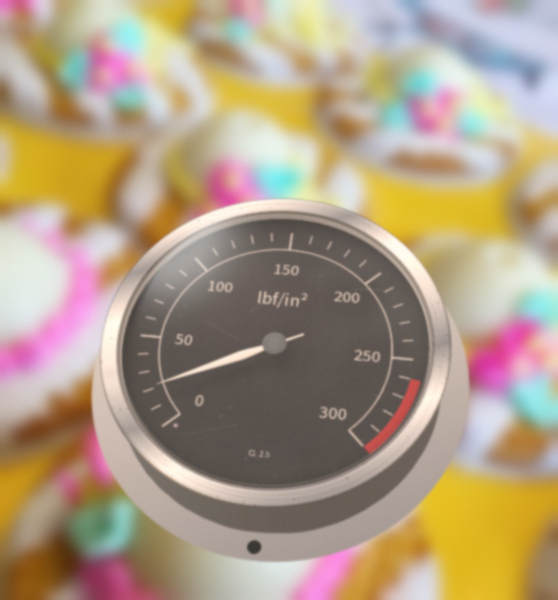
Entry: 20 psi
